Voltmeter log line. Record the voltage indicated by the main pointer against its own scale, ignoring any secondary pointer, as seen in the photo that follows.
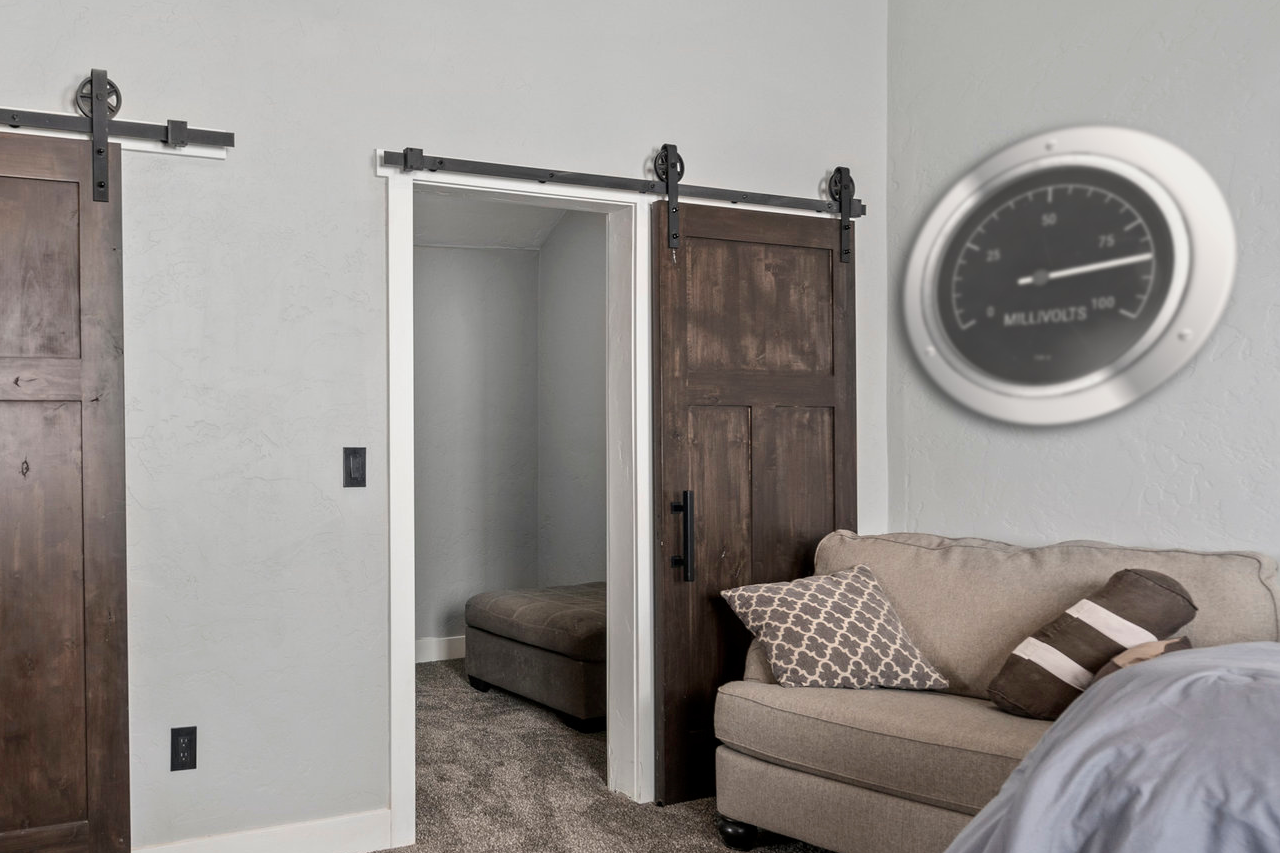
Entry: 85 mV
